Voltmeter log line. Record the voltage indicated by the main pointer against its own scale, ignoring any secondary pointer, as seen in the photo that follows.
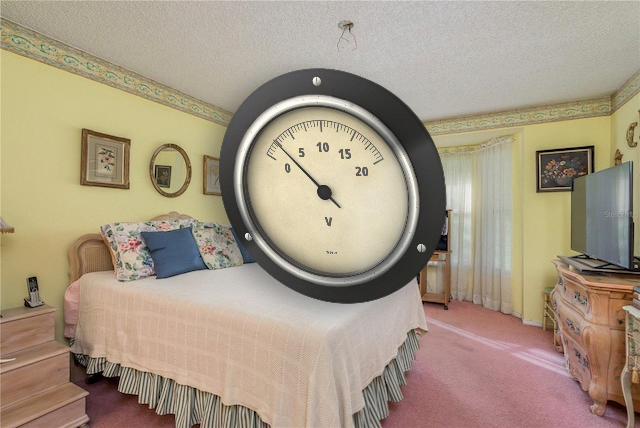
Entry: 2.5 V
